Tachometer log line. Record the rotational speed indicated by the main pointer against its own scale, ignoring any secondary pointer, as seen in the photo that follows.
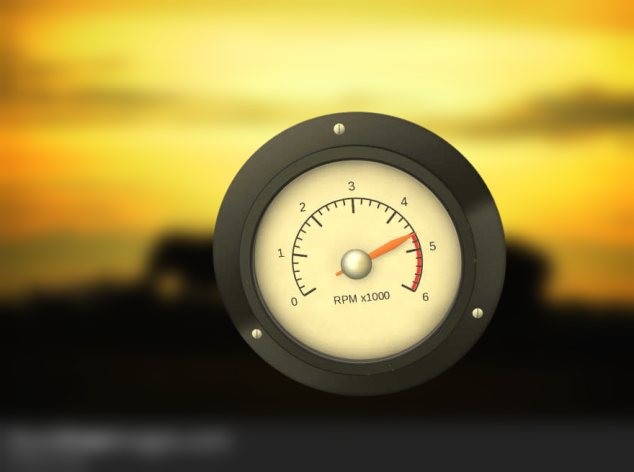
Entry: 4600 rpm
